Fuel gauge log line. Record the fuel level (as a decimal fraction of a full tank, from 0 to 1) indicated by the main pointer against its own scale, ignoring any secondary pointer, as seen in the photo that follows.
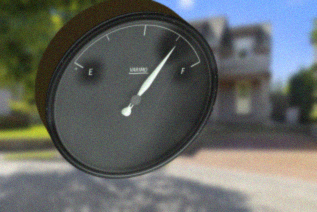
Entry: 0.75
